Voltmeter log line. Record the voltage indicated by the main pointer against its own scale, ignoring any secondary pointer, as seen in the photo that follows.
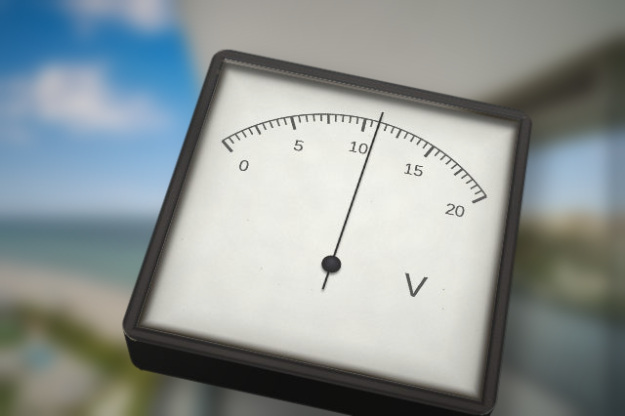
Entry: 11 V
